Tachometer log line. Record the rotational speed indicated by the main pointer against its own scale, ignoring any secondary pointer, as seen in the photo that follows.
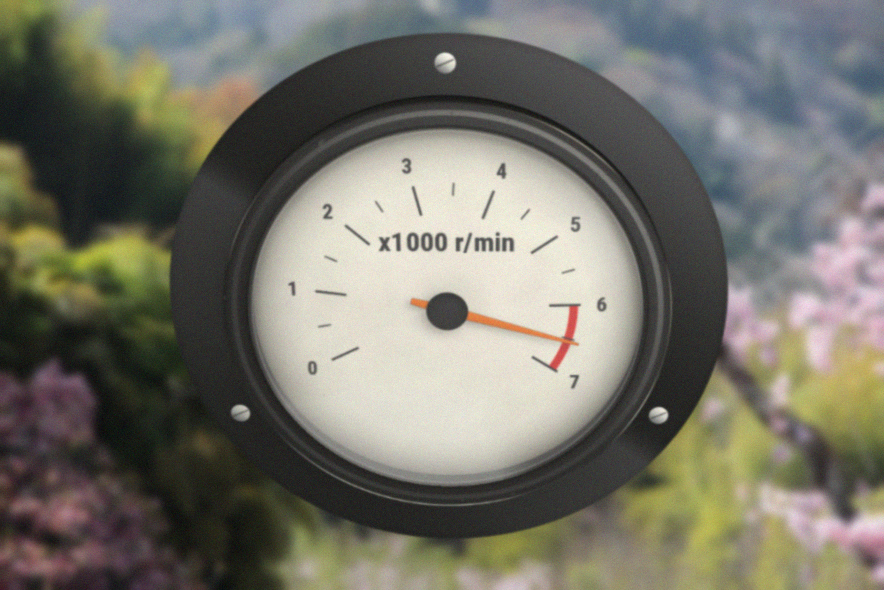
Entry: 6500 rpm
